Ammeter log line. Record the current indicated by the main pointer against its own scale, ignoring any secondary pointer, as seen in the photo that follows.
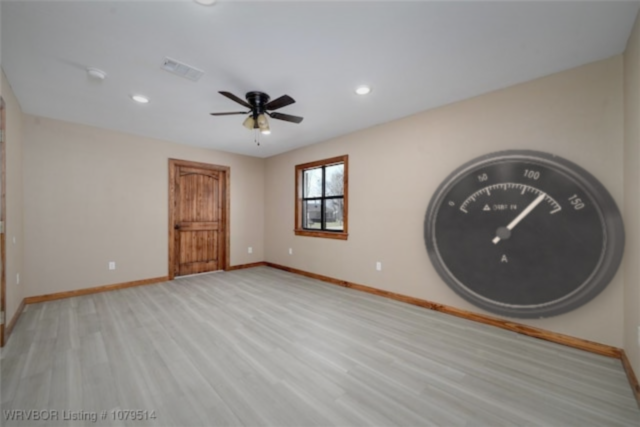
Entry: 125 A
